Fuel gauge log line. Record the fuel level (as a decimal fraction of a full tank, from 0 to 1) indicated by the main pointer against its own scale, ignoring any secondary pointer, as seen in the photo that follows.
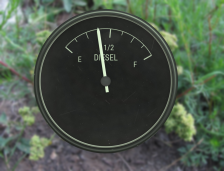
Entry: 0.375
